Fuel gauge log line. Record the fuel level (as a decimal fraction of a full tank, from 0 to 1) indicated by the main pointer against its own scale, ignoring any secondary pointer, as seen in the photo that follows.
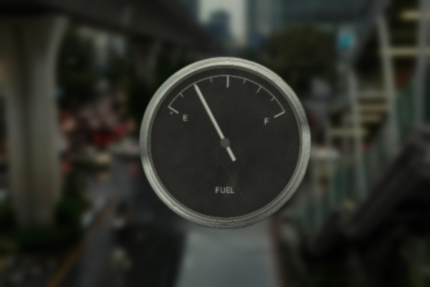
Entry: 0.25
